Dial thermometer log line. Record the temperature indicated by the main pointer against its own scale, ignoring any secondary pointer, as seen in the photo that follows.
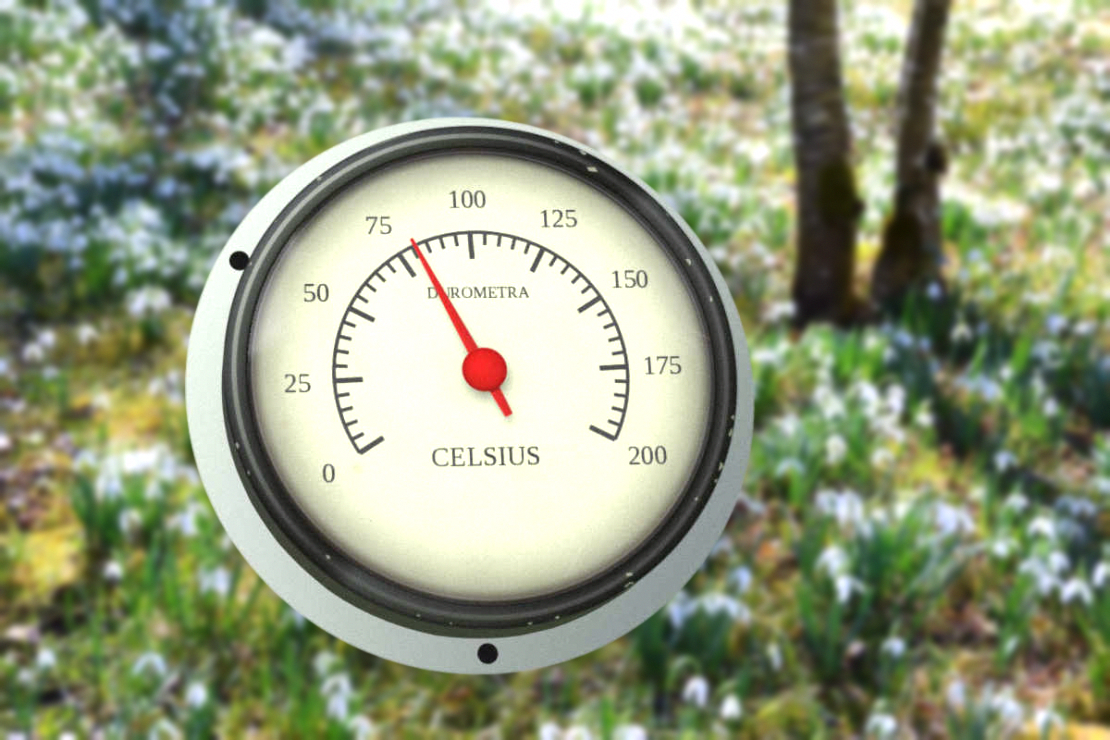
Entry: 80 °C
